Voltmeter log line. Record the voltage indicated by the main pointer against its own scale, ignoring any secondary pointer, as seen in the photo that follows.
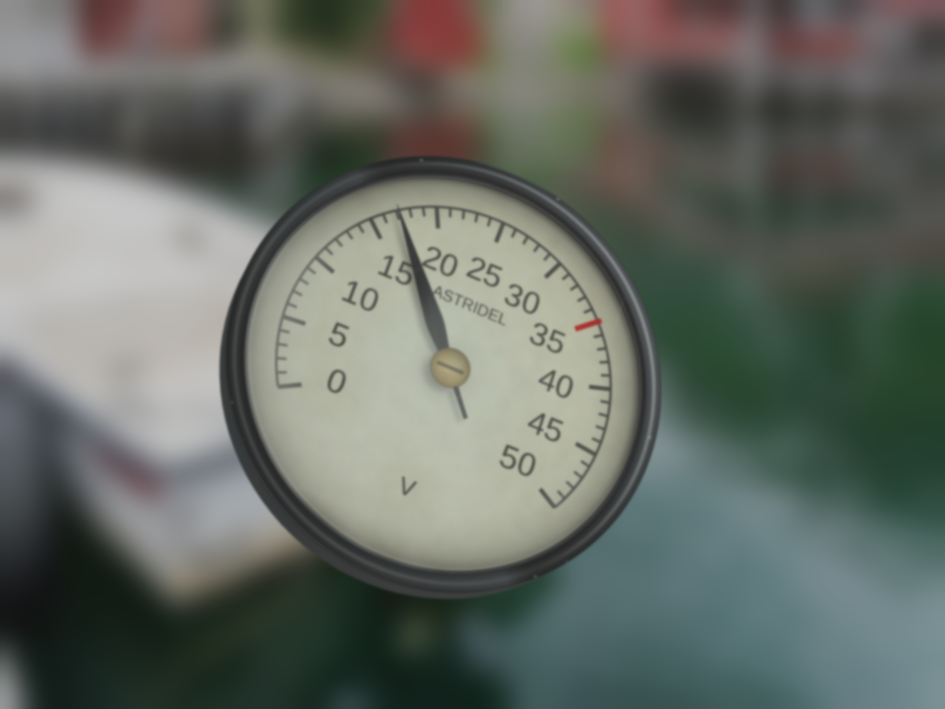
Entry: 17 V
